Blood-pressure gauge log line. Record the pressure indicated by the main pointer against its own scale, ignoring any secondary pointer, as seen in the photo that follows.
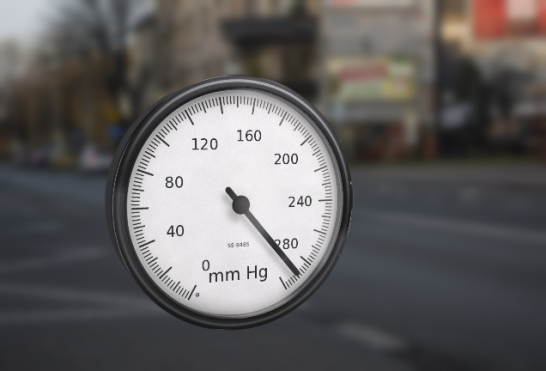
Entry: 290 mmHg
